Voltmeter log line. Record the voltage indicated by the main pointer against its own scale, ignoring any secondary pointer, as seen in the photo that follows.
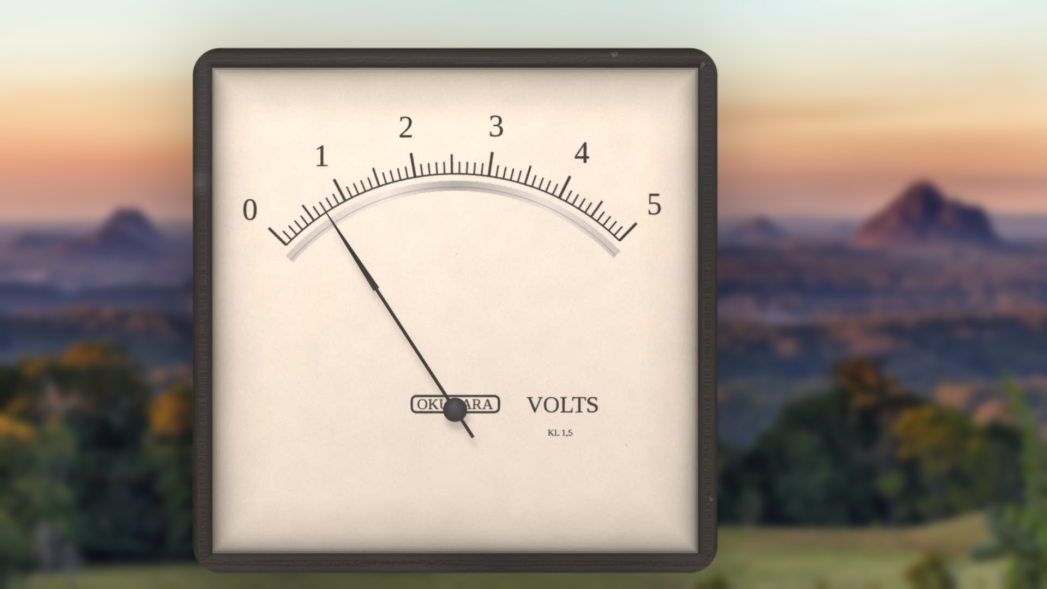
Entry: 0.7 V
